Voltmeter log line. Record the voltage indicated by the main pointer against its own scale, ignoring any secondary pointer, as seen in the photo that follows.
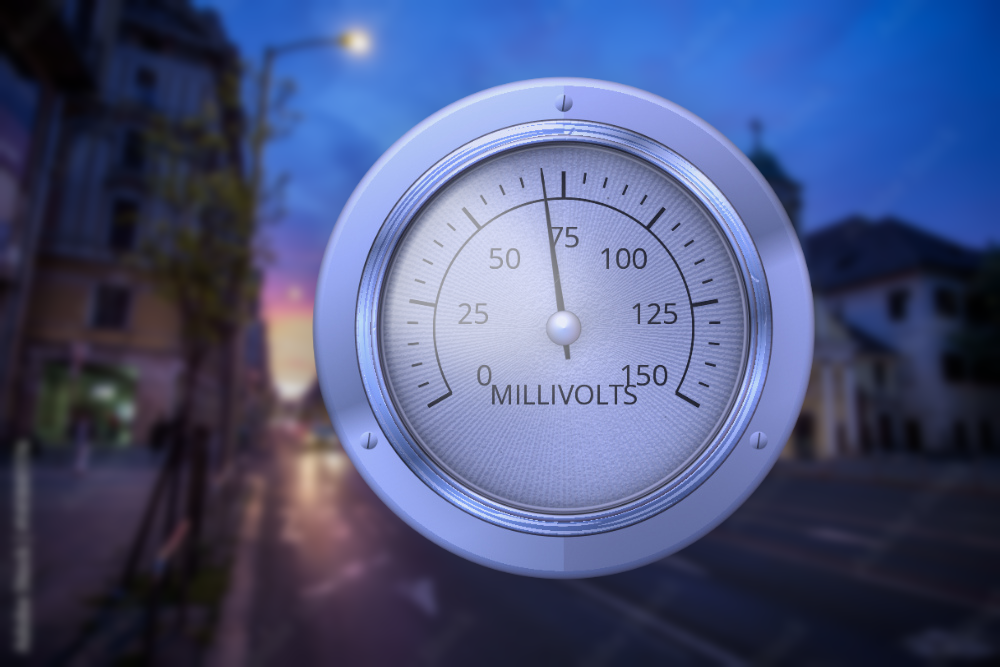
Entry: 70 mV
